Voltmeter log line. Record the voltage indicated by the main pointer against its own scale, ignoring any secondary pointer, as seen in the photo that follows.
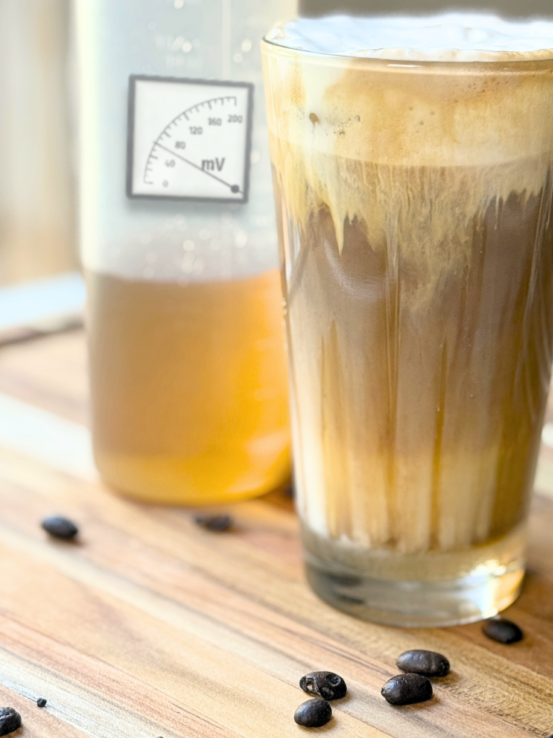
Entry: 60 mV
